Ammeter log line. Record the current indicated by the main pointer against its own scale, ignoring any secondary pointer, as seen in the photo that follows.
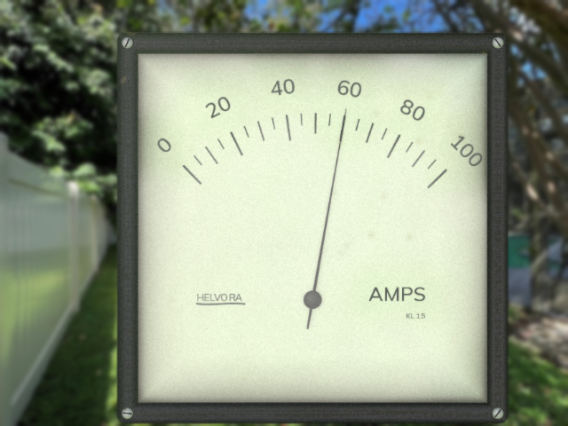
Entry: 60 A
